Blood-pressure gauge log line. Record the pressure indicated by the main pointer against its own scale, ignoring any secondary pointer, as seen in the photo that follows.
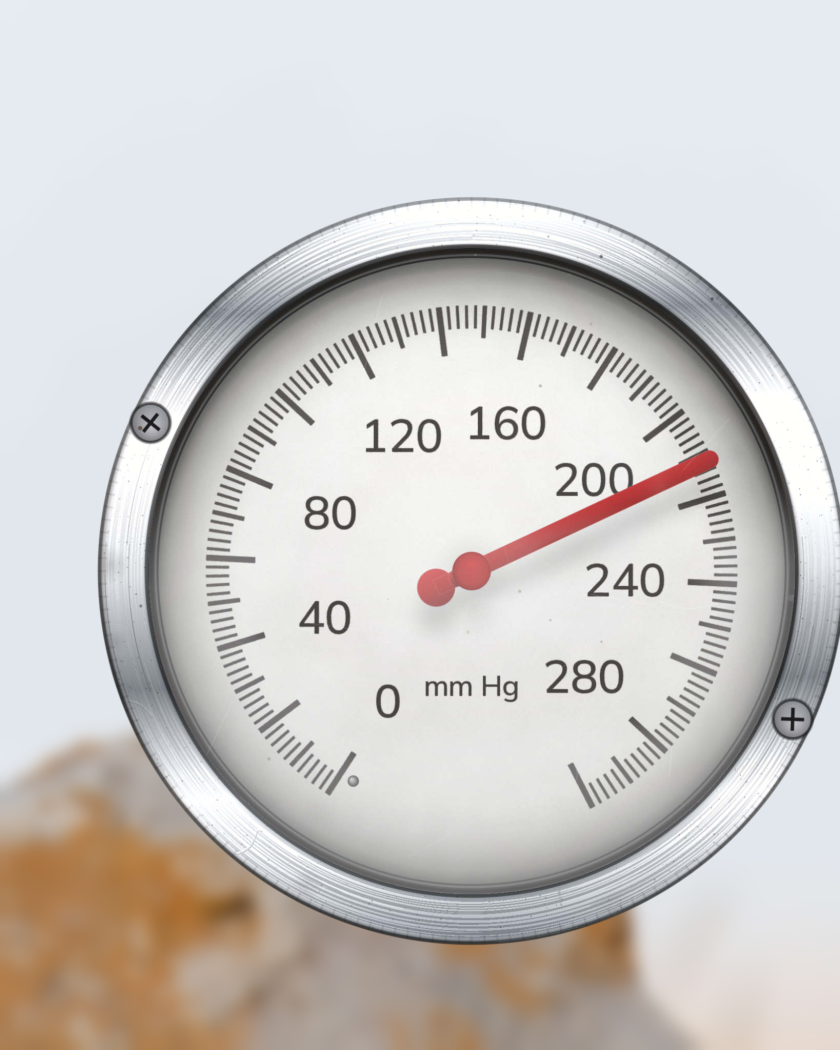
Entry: 212 mmHg
